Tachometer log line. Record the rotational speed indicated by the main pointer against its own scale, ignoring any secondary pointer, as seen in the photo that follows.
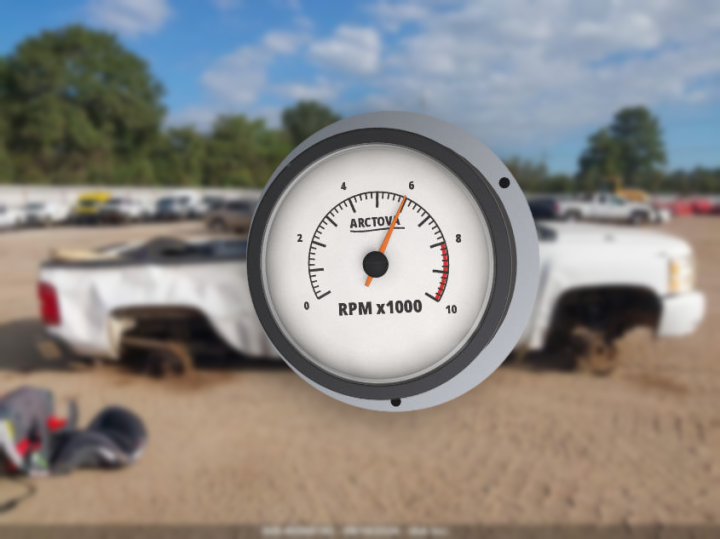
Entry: 6000 rpm
